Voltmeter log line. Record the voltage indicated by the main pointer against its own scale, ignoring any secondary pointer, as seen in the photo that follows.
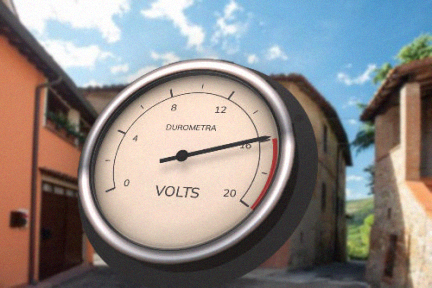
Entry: 16 V
